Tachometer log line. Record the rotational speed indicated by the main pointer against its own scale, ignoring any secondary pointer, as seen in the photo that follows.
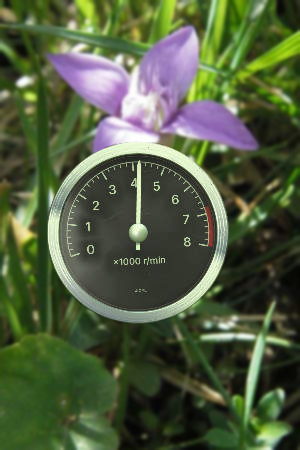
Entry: 4200 rpm
